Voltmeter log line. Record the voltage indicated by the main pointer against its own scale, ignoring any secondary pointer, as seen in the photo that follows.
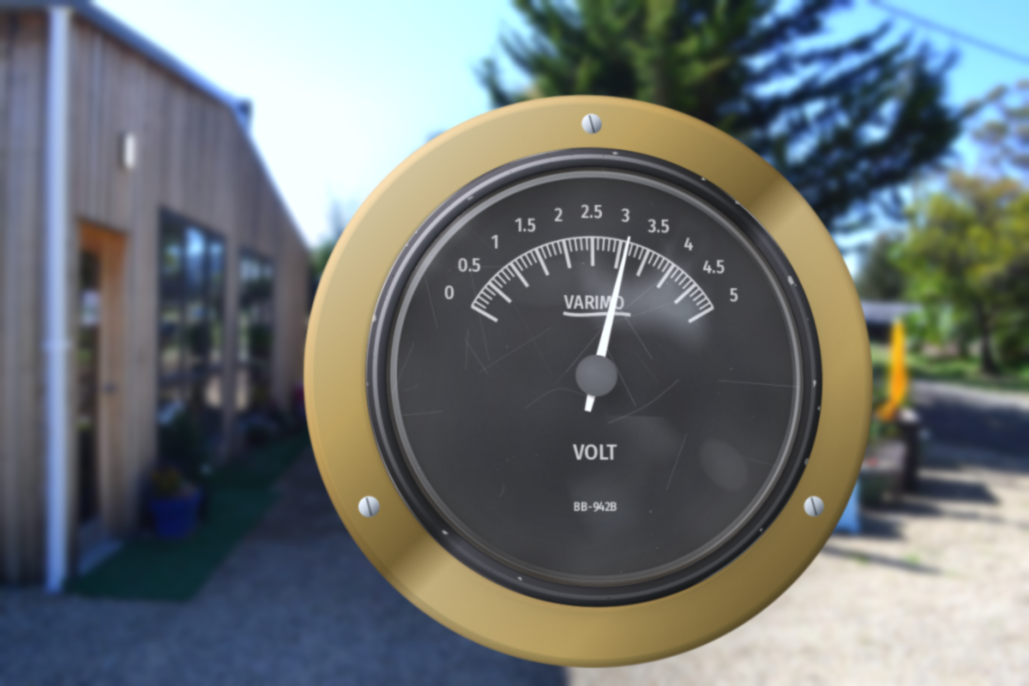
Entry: 3.1 V
